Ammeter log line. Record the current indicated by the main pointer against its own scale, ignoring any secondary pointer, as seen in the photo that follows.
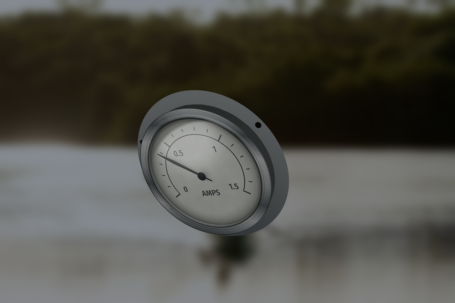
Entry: 0.4 A
